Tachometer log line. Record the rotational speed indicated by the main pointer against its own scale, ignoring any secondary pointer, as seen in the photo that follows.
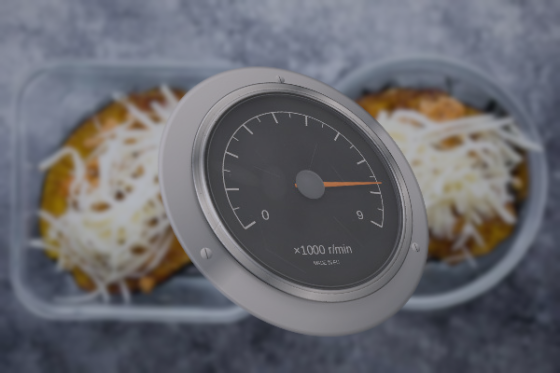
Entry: 7750 rpm
